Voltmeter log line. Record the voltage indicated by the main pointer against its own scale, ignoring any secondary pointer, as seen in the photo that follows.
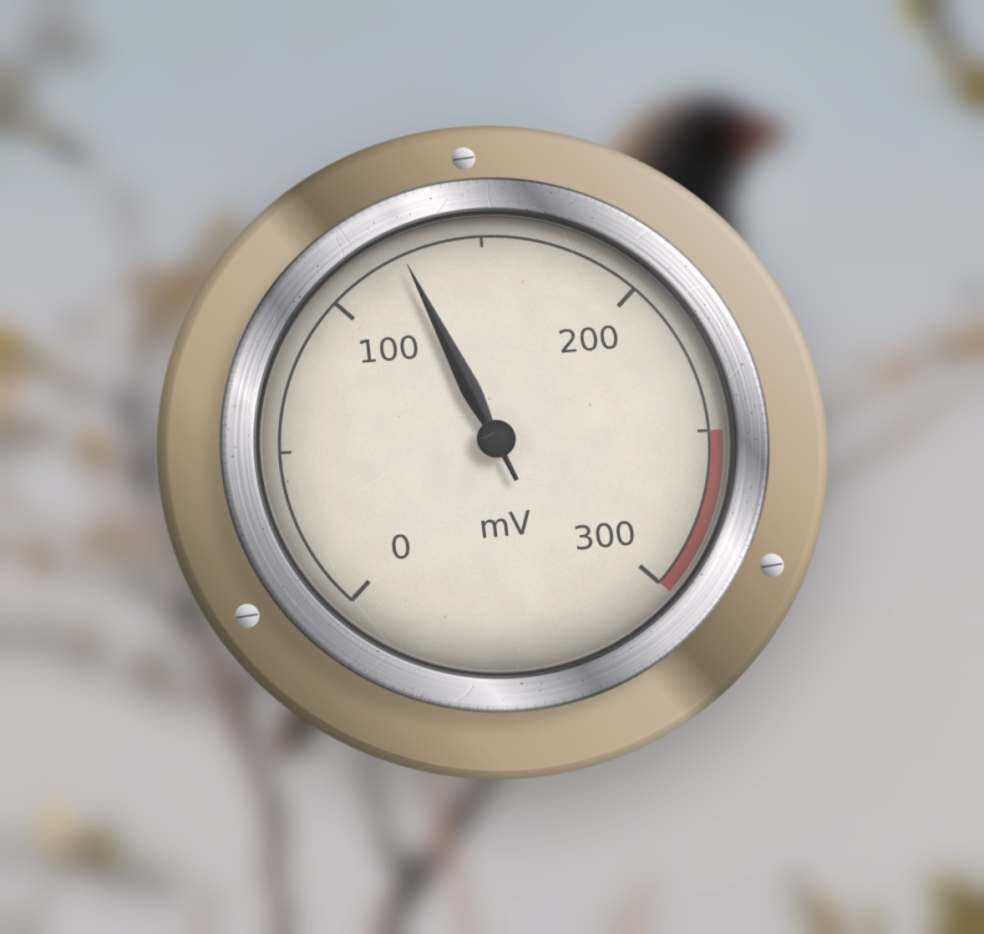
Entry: 125 mV
